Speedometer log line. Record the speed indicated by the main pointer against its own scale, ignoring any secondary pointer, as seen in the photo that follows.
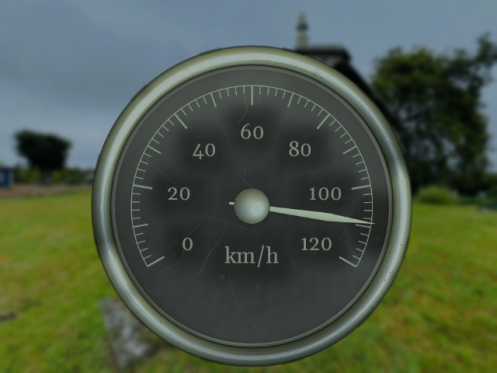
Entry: 109 km/h
